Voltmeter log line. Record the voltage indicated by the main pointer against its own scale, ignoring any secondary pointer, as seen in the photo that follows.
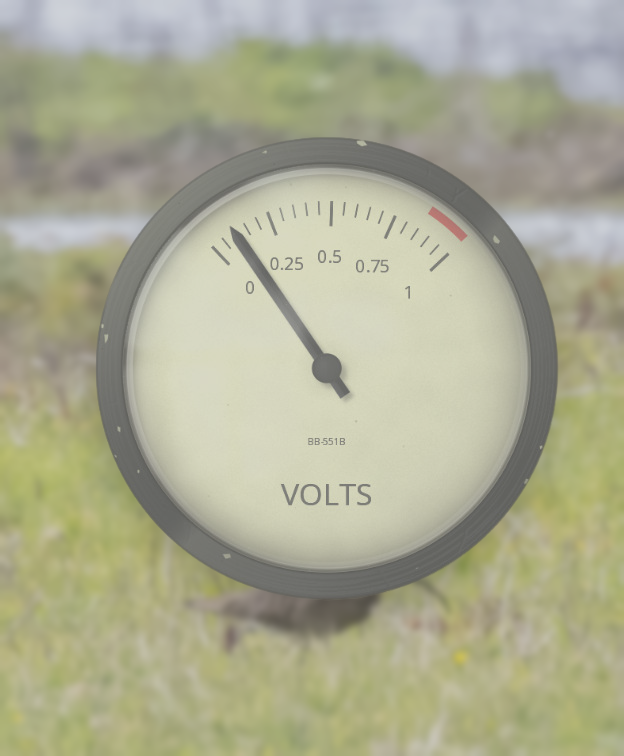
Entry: 0.1 V
